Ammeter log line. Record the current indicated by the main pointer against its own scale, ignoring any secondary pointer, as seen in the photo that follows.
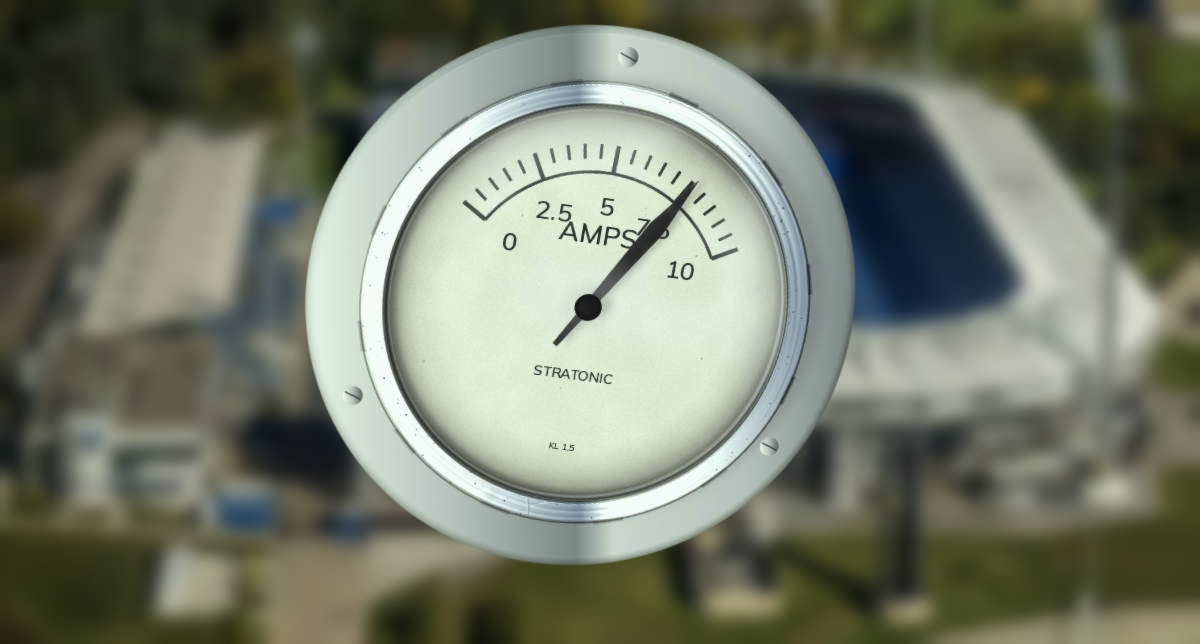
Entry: 7.5 A
